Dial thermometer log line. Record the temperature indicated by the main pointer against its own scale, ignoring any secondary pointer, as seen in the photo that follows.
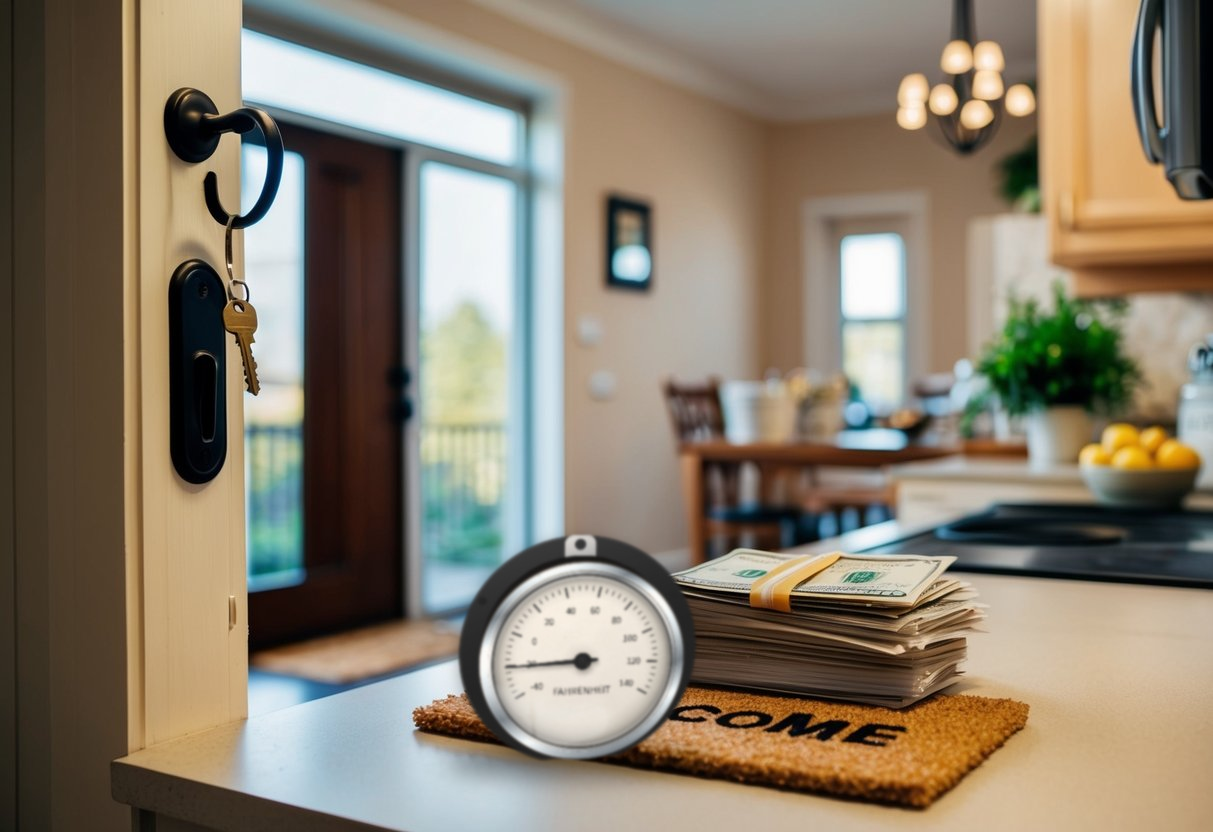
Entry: -20 °F
